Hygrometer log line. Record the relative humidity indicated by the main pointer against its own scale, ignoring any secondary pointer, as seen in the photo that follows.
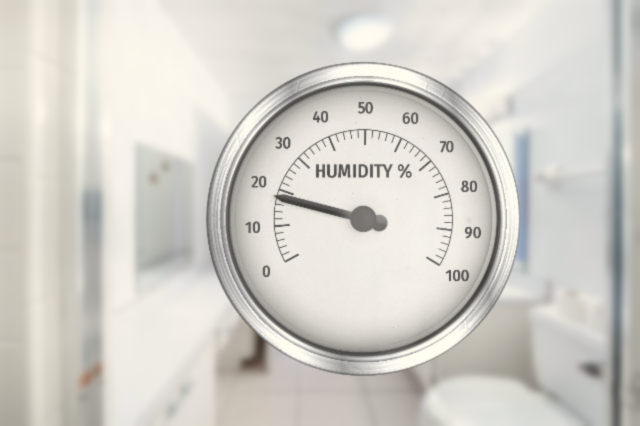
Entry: 18 %
